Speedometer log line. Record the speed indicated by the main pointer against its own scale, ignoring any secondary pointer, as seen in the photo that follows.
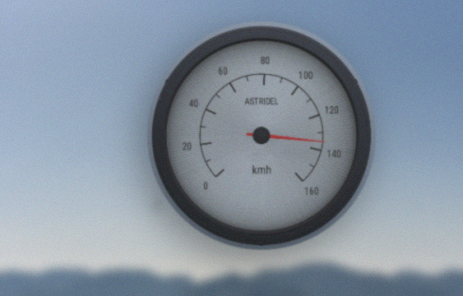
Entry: 135 km/h
